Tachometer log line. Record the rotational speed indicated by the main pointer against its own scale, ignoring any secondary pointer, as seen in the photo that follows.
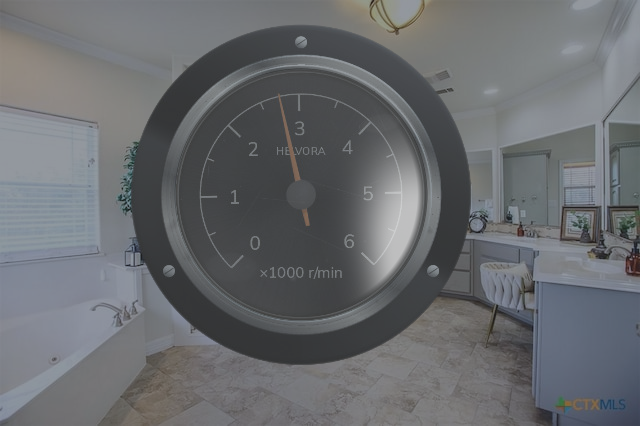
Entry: 2750 rpm
